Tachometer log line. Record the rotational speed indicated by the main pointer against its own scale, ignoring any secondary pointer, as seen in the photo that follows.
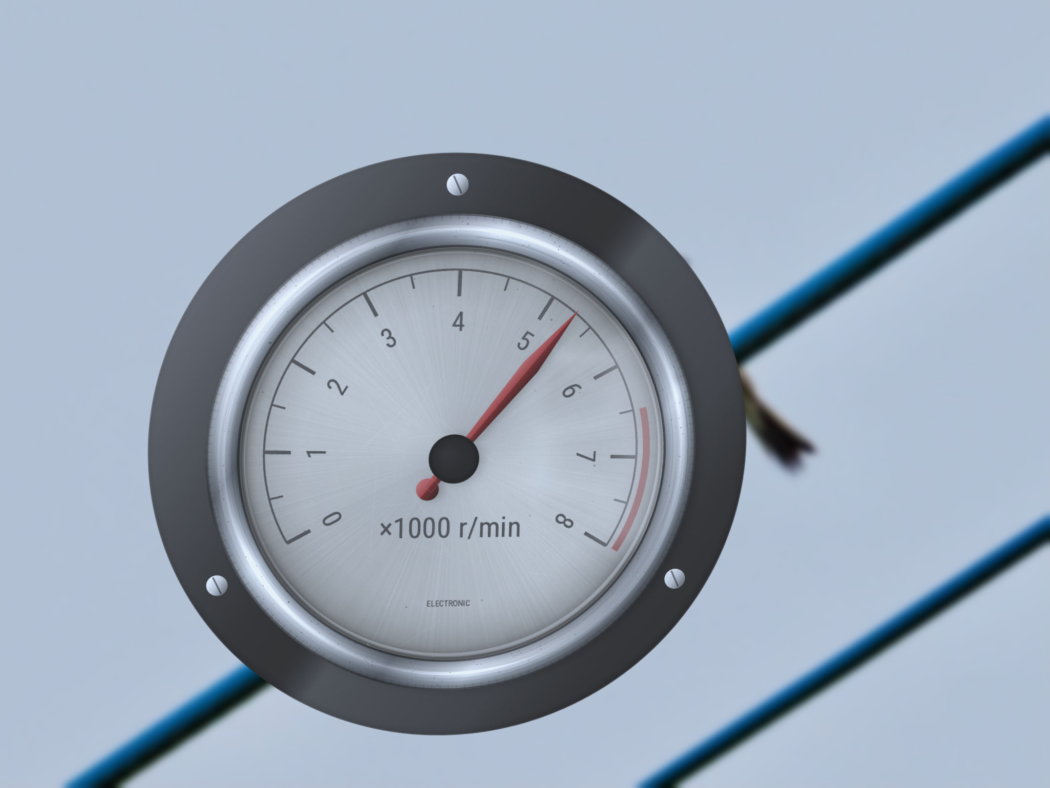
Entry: 5250 rpm
